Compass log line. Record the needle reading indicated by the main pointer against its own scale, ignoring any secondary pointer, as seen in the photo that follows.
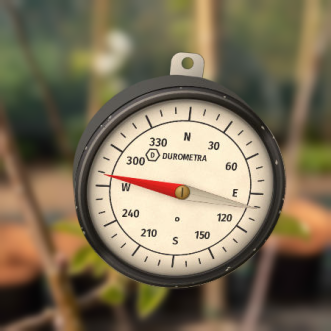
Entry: 280 °
